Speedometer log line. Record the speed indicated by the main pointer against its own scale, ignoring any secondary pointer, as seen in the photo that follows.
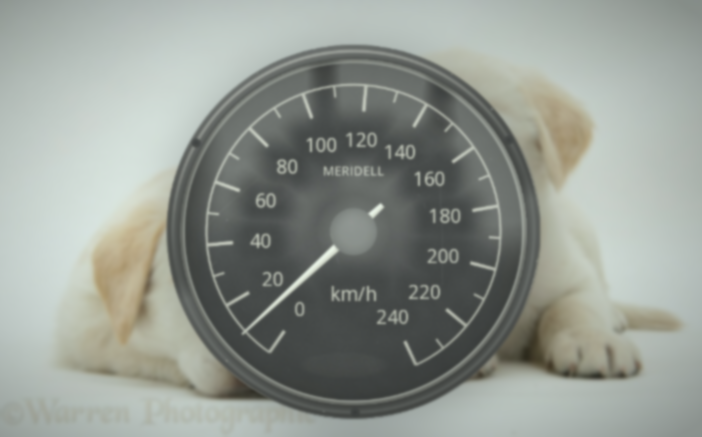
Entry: 10 km/h
